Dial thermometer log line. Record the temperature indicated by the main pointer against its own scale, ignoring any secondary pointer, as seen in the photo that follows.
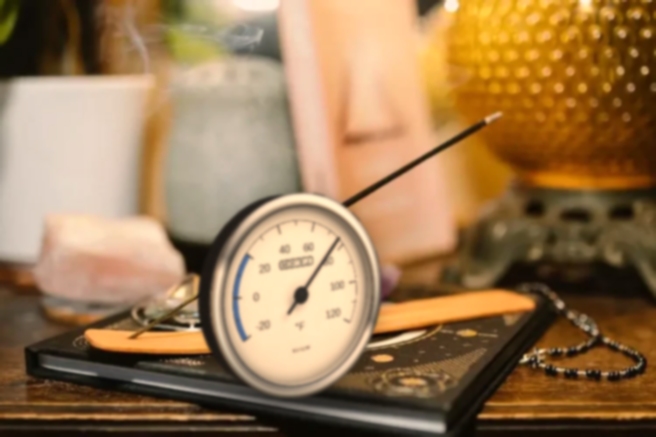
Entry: 75 °F
